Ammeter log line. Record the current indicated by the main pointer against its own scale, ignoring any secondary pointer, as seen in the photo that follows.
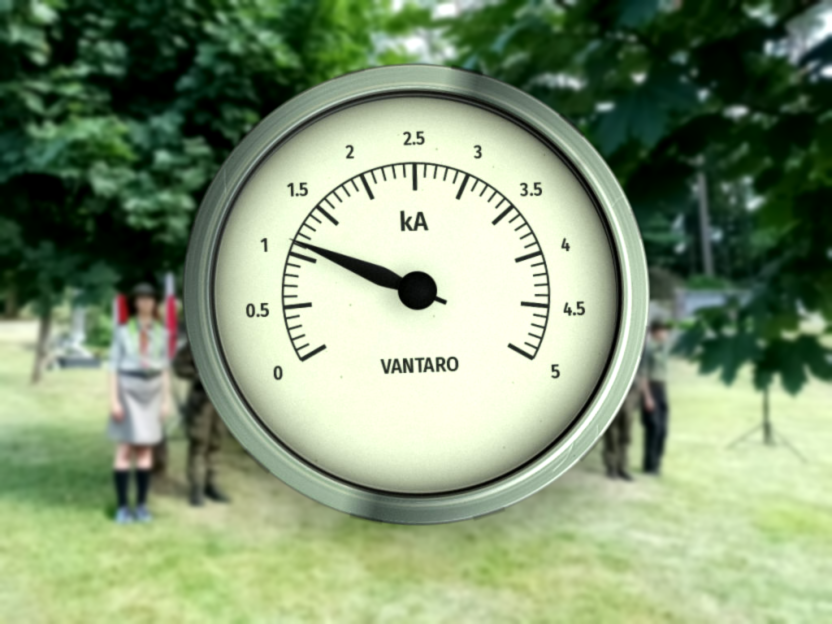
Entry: 1.1 kA
